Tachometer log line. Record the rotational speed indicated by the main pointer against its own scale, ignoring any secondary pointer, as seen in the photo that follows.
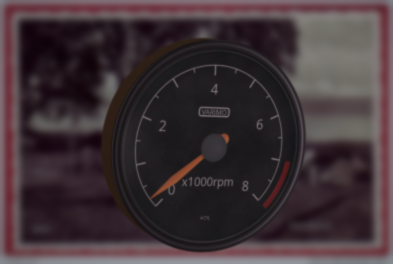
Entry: 250 rpm
